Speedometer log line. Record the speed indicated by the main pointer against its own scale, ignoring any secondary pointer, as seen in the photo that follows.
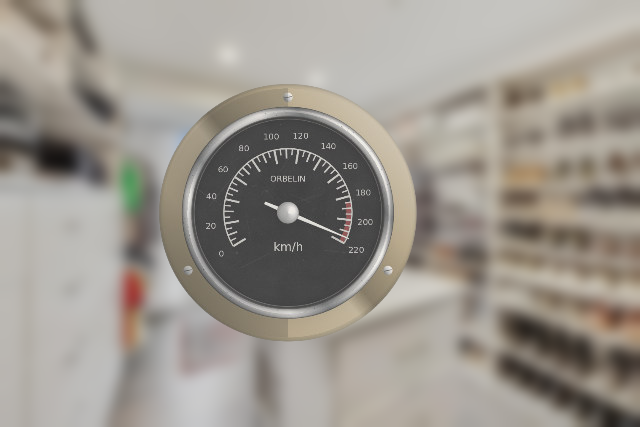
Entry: 215 km/h
